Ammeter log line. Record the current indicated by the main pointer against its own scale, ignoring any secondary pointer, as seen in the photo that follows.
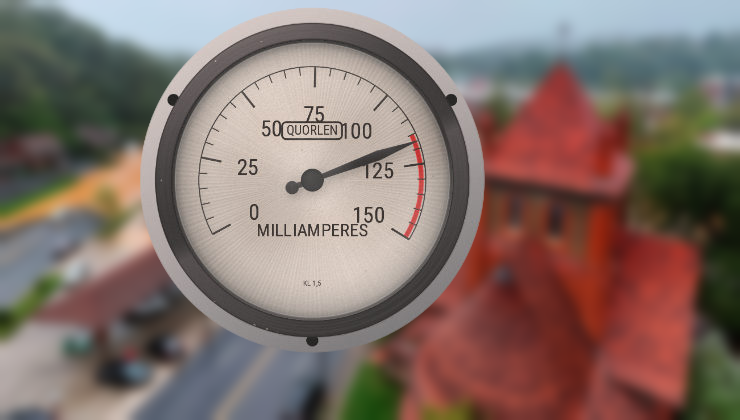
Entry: 117.5 mA
